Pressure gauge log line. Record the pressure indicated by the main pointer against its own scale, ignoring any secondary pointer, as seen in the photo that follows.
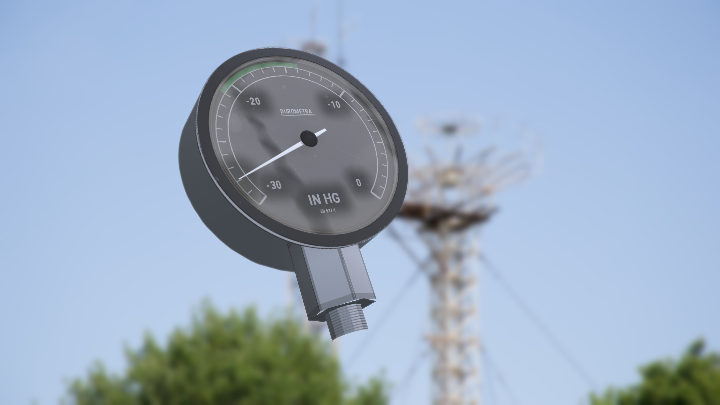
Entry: -28 inHg
